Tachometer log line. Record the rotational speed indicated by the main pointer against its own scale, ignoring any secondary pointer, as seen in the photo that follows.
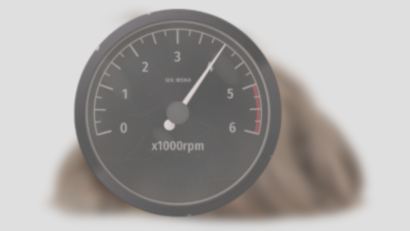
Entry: 4000 rpm
